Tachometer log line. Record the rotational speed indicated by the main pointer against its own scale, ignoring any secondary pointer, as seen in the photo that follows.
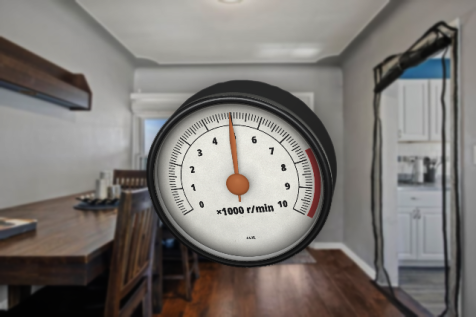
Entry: 5000 rpm
